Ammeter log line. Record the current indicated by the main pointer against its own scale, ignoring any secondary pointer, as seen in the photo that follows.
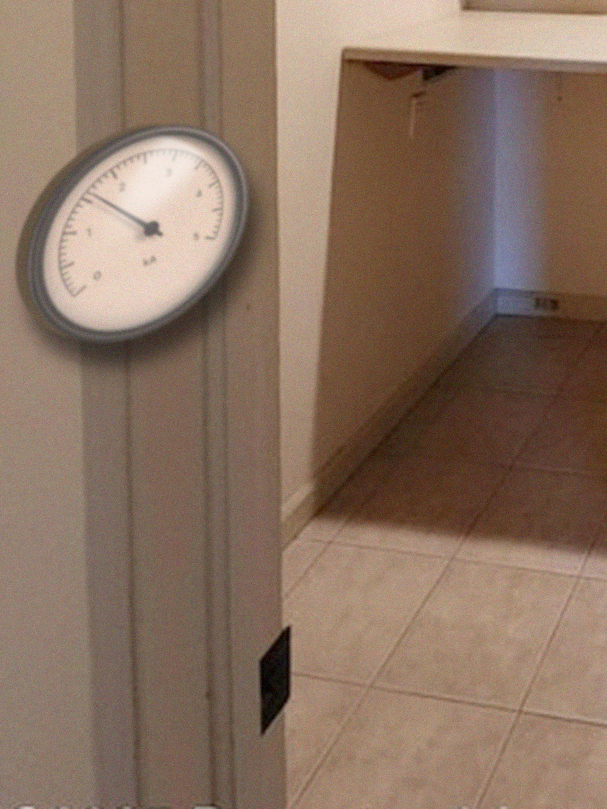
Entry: 1.6 kA
